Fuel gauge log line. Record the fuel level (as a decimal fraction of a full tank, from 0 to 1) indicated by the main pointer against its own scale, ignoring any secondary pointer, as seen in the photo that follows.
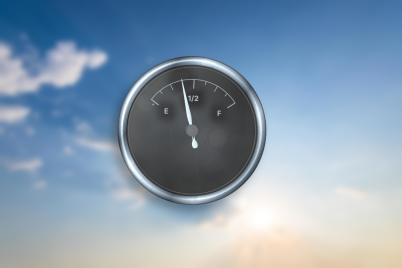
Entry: 0.375
